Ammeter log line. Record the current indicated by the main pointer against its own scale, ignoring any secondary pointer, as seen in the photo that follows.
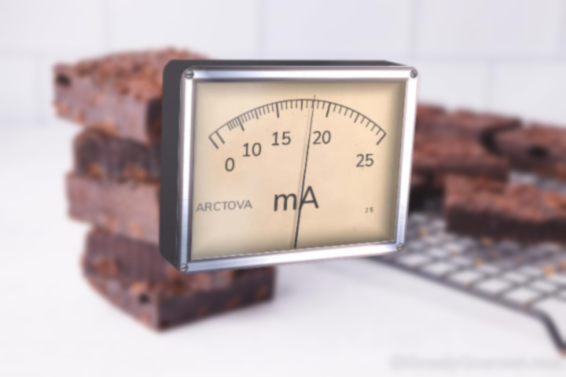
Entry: 18.5 mA
